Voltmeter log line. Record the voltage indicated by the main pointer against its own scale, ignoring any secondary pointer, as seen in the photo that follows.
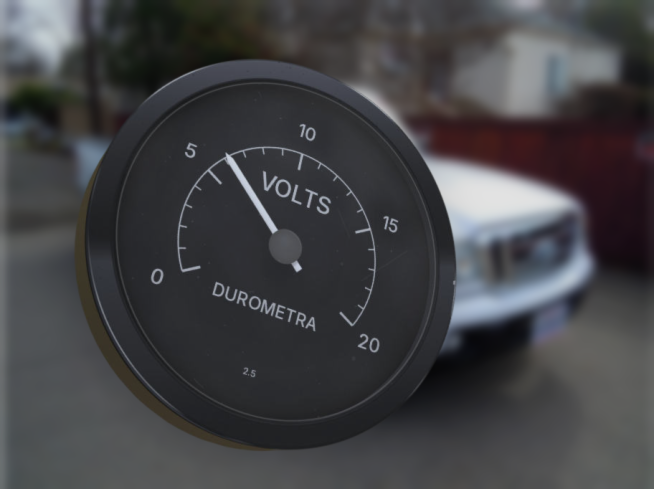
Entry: 6 V
